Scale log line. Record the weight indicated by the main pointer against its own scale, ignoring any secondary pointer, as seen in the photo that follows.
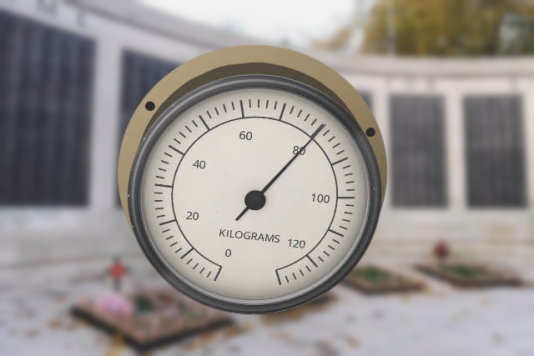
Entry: 80 kg
